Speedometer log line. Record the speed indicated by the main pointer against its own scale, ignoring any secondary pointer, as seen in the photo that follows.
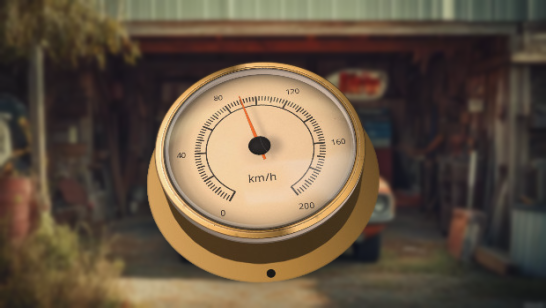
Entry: 90 km/h
